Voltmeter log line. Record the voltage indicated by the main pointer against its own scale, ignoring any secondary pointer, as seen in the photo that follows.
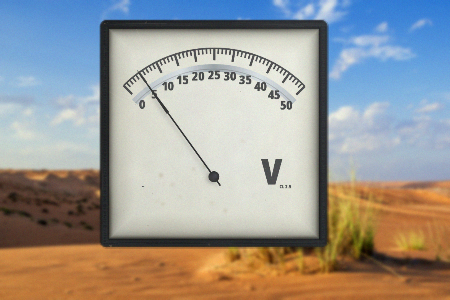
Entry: 5 V
